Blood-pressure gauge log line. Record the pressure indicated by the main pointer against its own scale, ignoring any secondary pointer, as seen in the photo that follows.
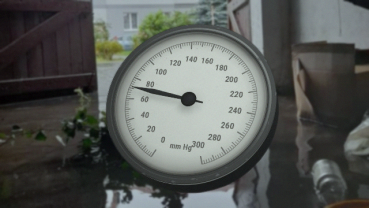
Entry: 70 mmHg
